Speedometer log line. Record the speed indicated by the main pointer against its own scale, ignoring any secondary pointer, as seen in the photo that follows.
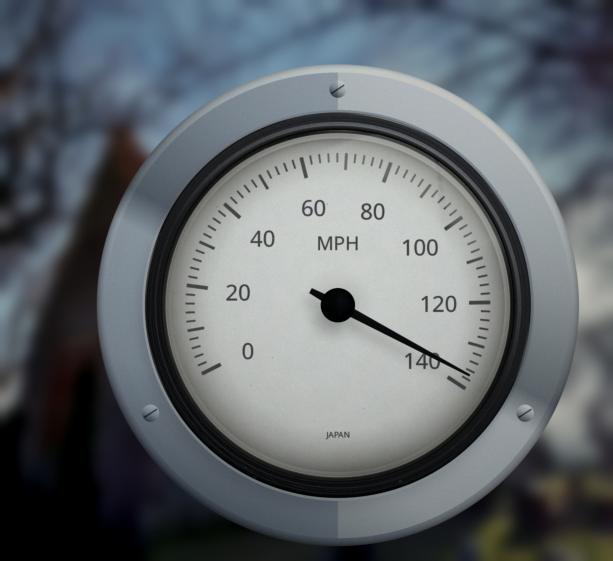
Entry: 137 mph
